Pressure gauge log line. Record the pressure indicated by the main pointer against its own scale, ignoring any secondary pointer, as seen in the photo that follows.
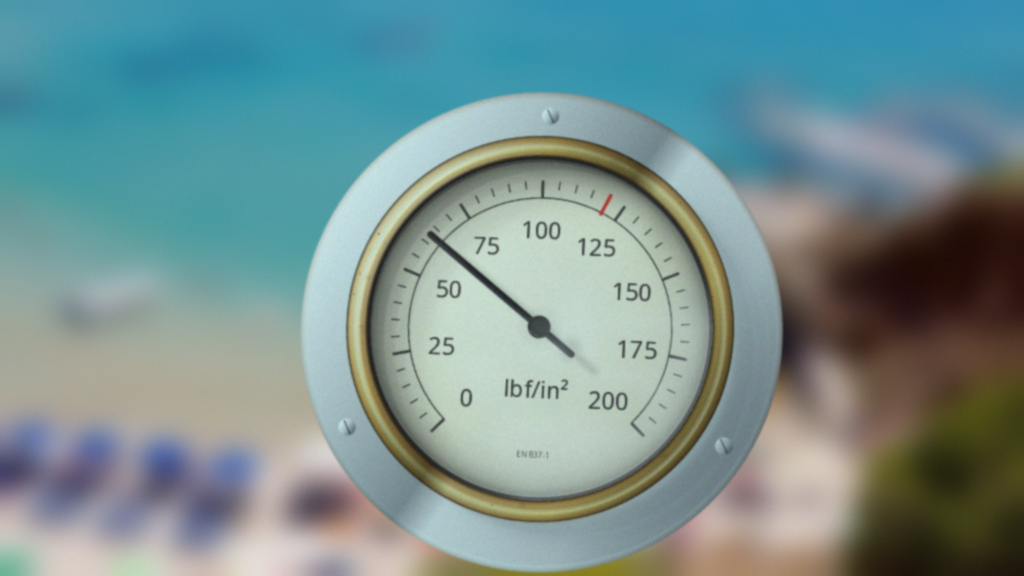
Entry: 62.5 psi
